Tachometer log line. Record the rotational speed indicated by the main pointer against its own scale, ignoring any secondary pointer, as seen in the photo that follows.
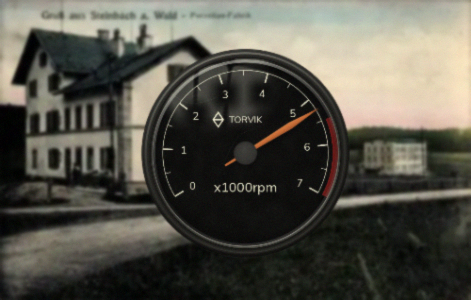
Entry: 5250 rpm
